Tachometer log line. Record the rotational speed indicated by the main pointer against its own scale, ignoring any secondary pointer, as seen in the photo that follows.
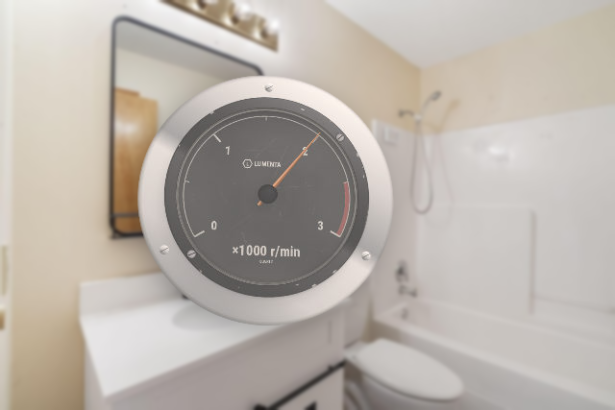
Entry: 2000 rpm
